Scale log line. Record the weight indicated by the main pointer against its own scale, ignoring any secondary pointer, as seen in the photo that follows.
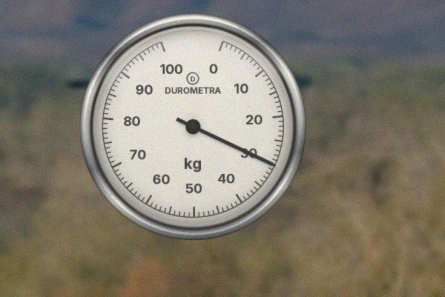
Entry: 30 kg
